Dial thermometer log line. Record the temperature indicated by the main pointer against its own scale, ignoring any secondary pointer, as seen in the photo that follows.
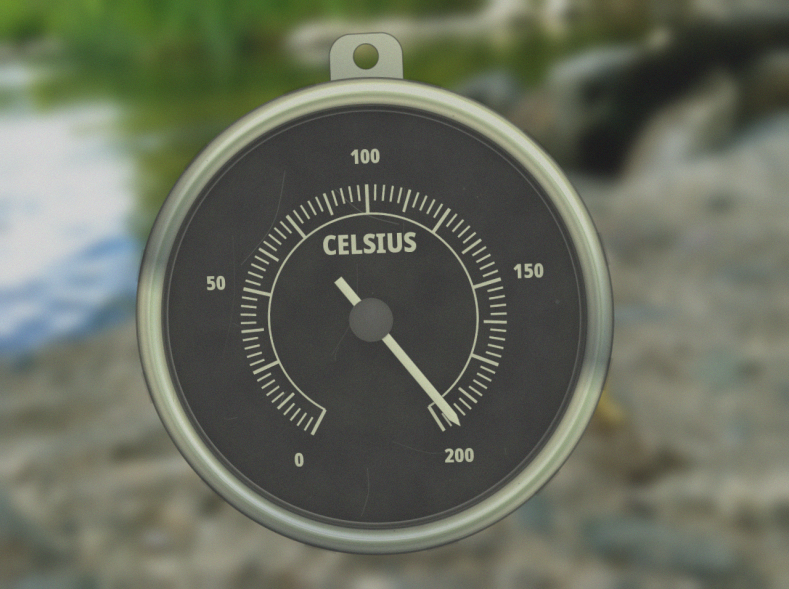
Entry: 195 °C
